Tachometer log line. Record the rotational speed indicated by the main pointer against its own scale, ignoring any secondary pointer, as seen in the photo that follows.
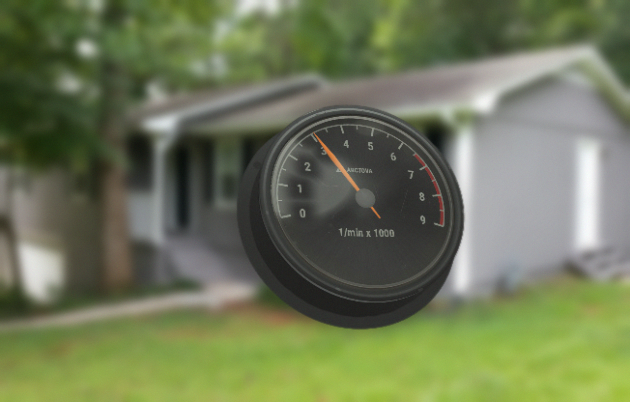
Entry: 3000 rpm
